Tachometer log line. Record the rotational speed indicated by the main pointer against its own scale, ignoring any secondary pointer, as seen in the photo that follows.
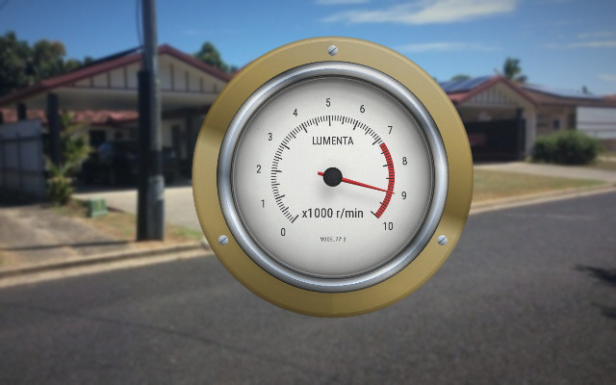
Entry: 9000 rpm
